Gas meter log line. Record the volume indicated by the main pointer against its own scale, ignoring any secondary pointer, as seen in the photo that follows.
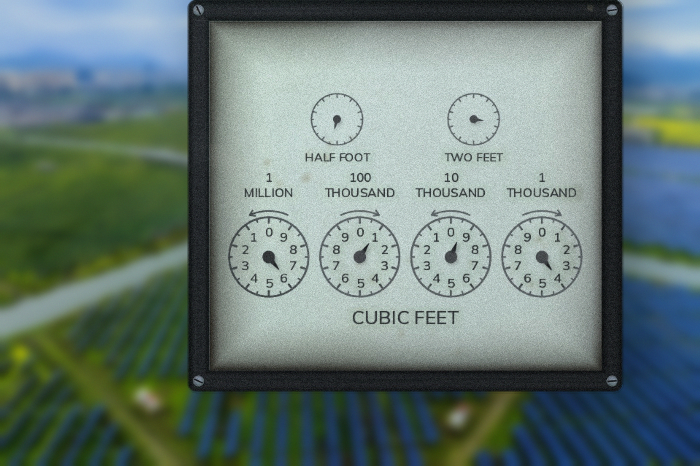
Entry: 609400 ft³
